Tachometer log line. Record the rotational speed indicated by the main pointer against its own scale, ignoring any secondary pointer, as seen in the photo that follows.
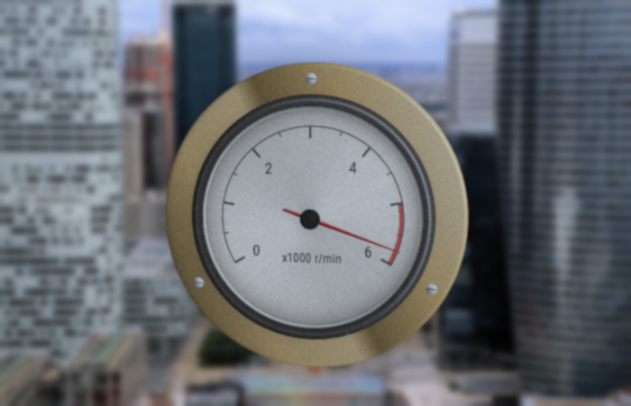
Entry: 5750 rpm
